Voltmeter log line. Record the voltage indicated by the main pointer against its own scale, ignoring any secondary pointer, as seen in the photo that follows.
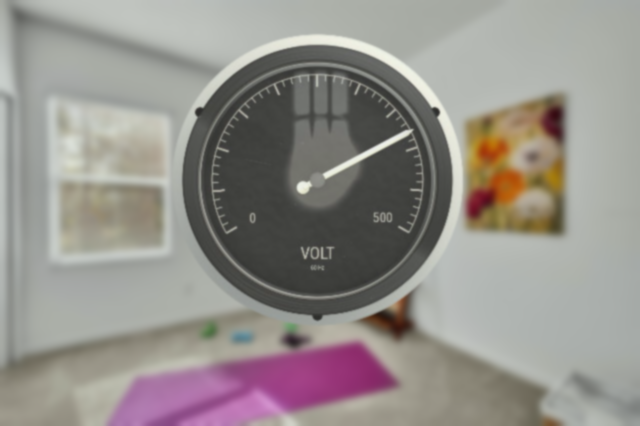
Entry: 380 V
